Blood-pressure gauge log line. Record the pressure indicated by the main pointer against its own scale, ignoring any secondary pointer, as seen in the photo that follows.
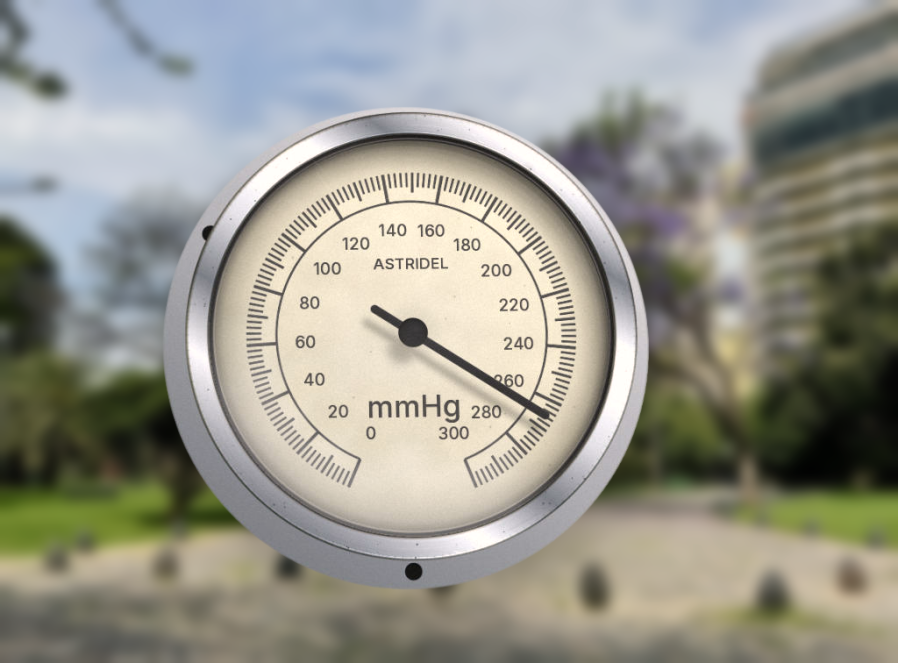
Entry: 266 mmHg
